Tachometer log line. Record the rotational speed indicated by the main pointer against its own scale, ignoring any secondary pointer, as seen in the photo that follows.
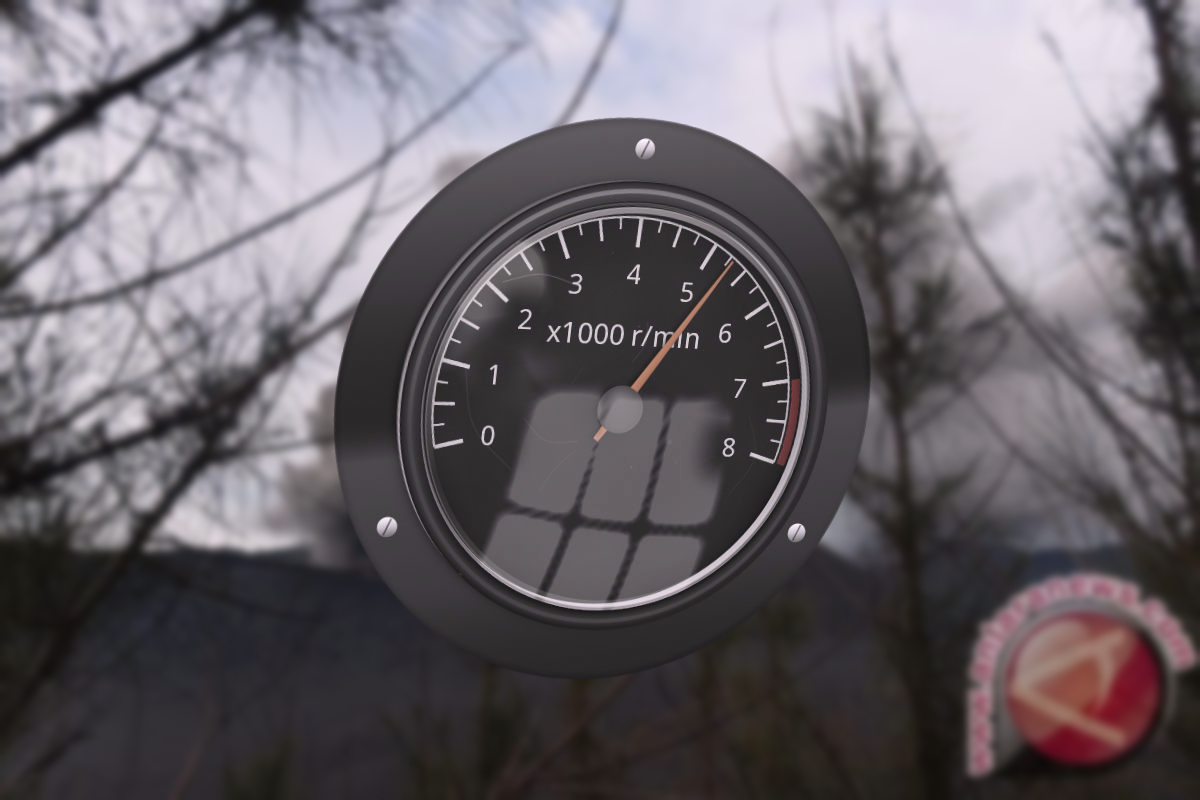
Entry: 5250 rpm
